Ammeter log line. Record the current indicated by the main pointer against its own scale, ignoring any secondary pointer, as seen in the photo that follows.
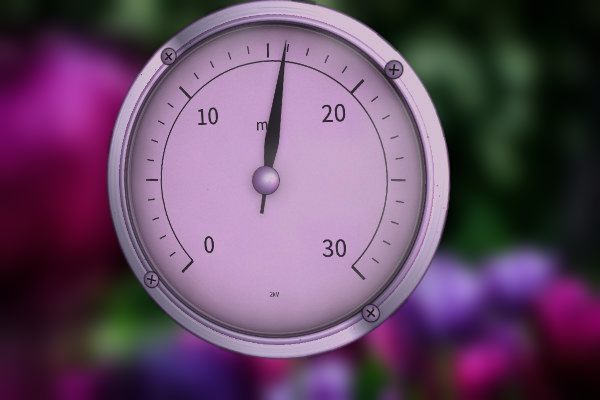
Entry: 16 mA
